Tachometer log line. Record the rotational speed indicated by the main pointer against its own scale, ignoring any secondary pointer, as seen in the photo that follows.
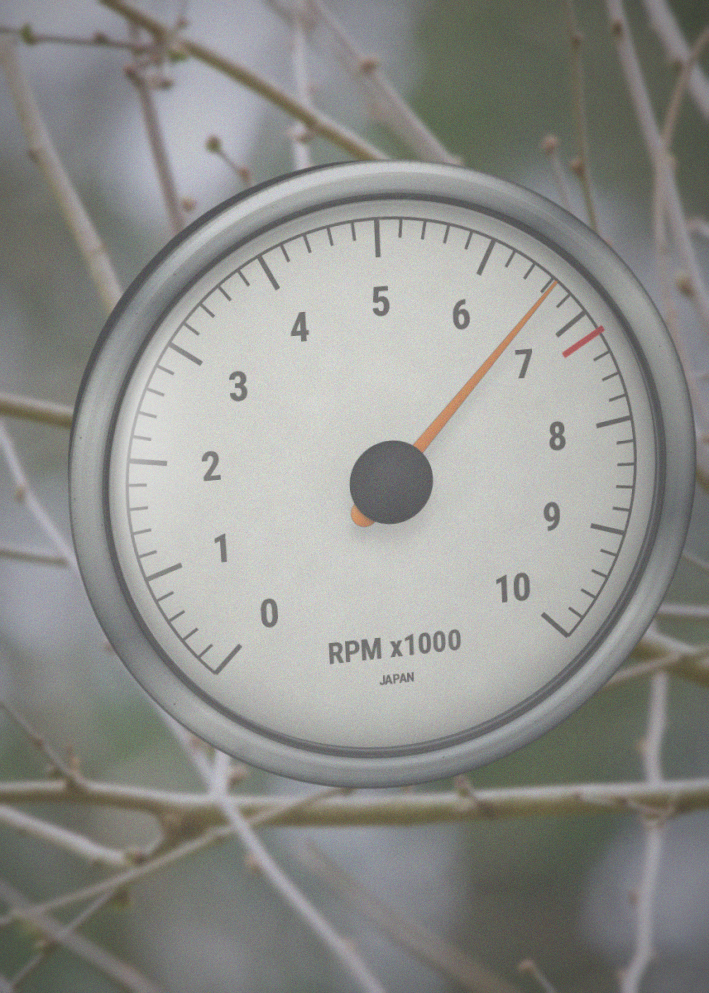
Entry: 6600 rpm
